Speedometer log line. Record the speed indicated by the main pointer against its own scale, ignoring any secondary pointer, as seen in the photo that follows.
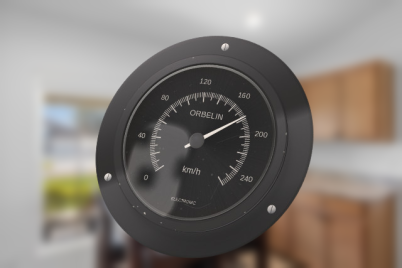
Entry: 180 km/h
